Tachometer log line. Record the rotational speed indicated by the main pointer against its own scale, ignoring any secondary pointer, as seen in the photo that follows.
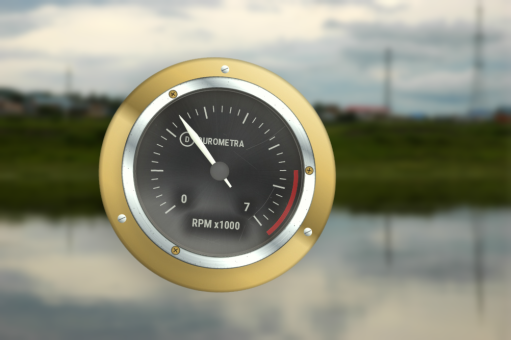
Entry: 2400 rpm
